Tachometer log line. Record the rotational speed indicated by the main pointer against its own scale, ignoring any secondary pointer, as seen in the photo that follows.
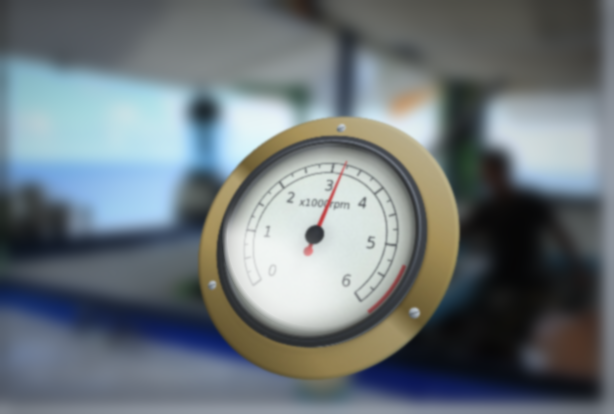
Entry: 3250 rpm
